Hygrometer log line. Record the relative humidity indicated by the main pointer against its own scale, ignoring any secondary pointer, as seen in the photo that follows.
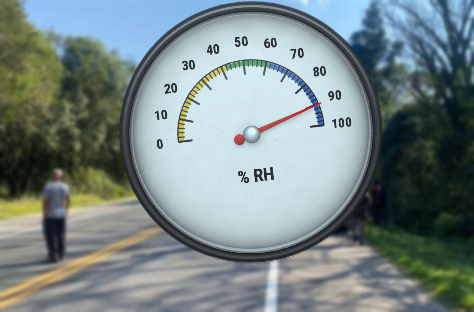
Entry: 90 %
